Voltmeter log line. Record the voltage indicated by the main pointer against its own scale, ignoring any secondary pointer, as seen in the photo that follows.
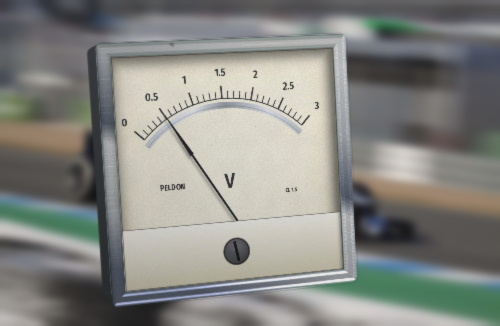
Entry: 0.5 V
